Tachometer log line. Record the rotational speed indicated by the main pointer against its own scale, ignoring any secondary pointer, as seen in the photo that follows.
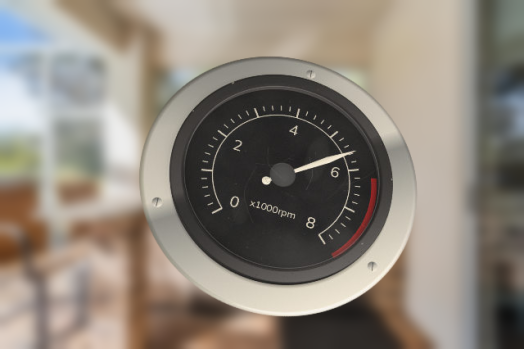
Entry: 5600 rpm
